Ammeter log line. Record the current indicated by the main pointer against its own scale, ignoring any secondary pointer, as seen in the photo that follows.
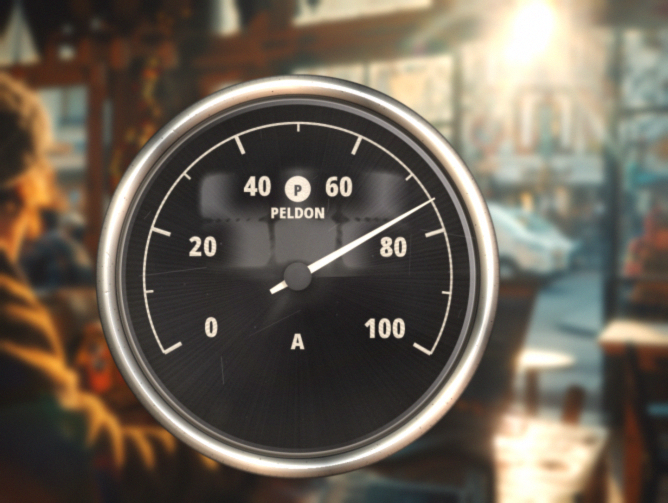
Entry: 75 A
